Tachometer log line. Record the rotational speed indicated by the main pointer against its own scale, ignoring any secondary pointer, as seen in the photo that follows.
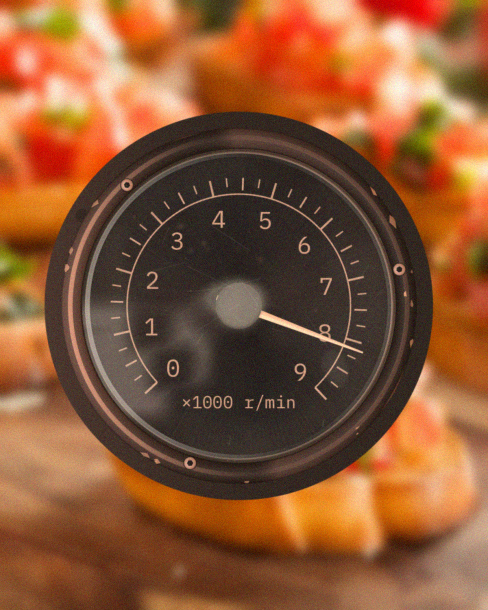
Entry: 8125 rpm
